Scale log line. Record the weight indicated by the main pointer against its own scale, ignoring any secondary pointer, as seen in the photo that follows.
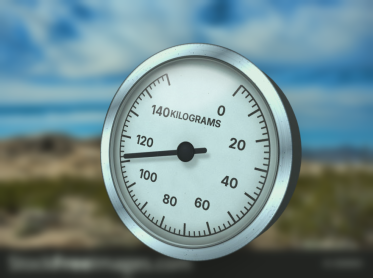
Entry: 112 kg
